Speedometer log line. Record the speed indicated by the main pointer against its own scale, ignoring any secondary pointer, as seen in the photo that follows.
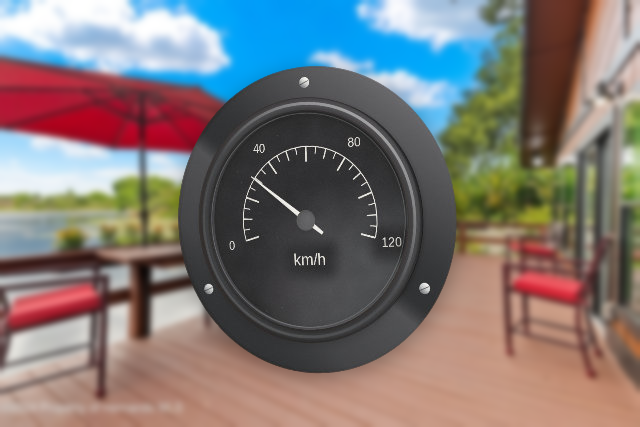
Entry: 30 km/h
